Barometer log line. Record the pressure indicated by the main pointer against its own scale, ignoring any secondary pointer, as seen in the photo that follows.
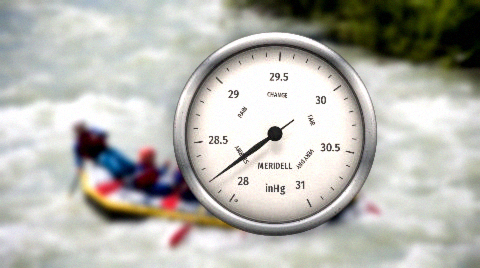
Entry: 28.2 inHg
